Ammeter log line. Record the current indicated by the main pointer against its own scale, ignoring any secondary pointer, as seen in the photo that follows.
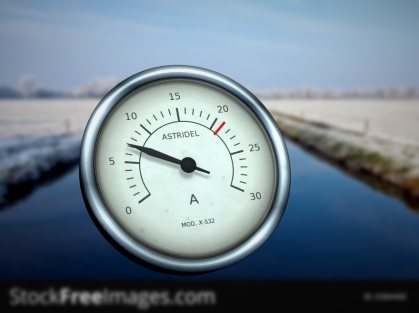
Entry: 7 A
